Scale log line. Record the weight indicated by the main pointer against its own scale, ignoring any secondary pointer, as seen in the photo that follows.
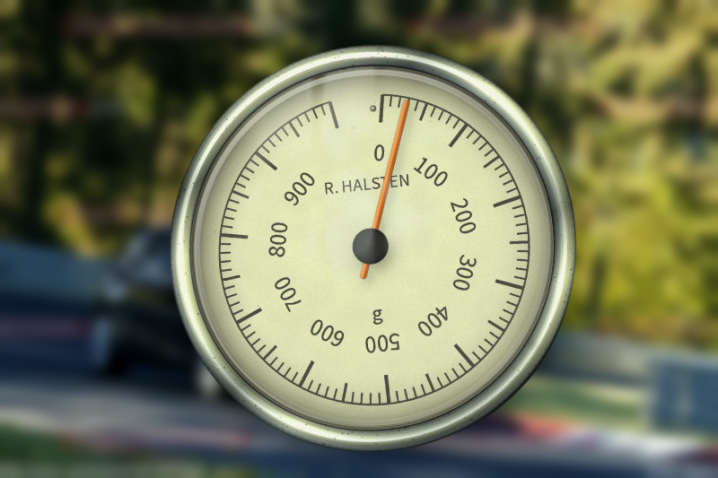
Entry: 30 g
